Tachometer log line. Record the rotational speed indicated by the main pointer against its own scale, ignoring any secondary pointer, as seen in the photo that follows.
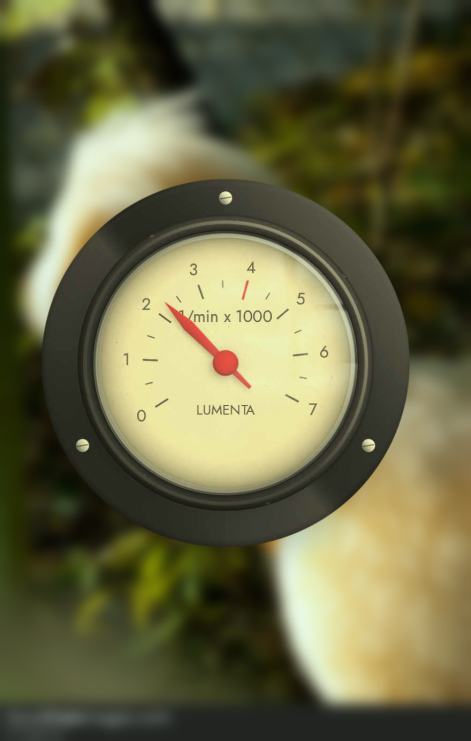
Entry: 2250 rpm
